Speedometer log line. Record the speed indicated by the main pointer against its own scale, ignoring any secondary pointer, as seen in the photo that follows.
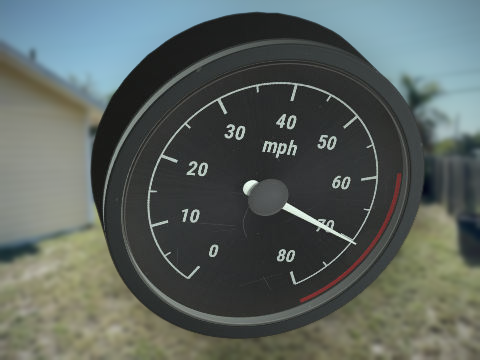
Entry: 70 mph
